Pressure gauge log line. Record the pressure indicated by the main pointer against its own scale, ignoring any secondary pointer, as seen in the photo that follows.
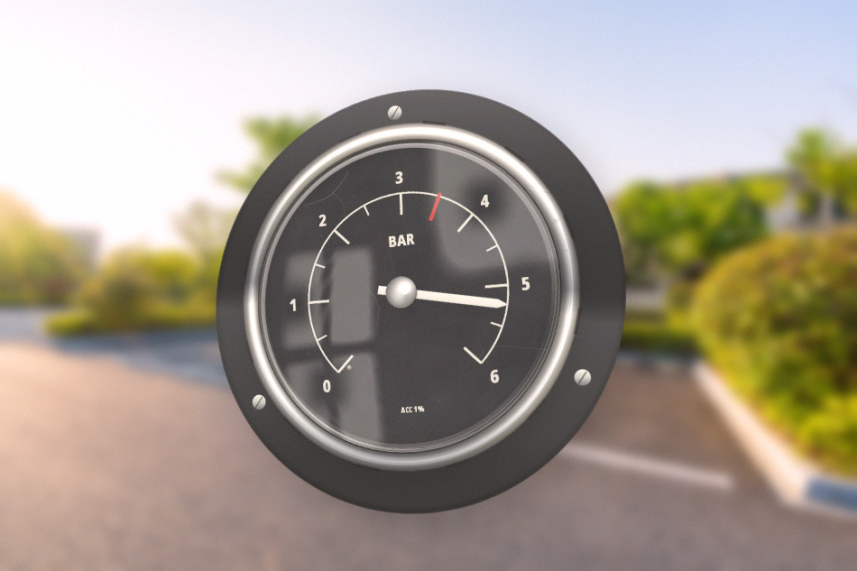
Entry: 5.25 bar
